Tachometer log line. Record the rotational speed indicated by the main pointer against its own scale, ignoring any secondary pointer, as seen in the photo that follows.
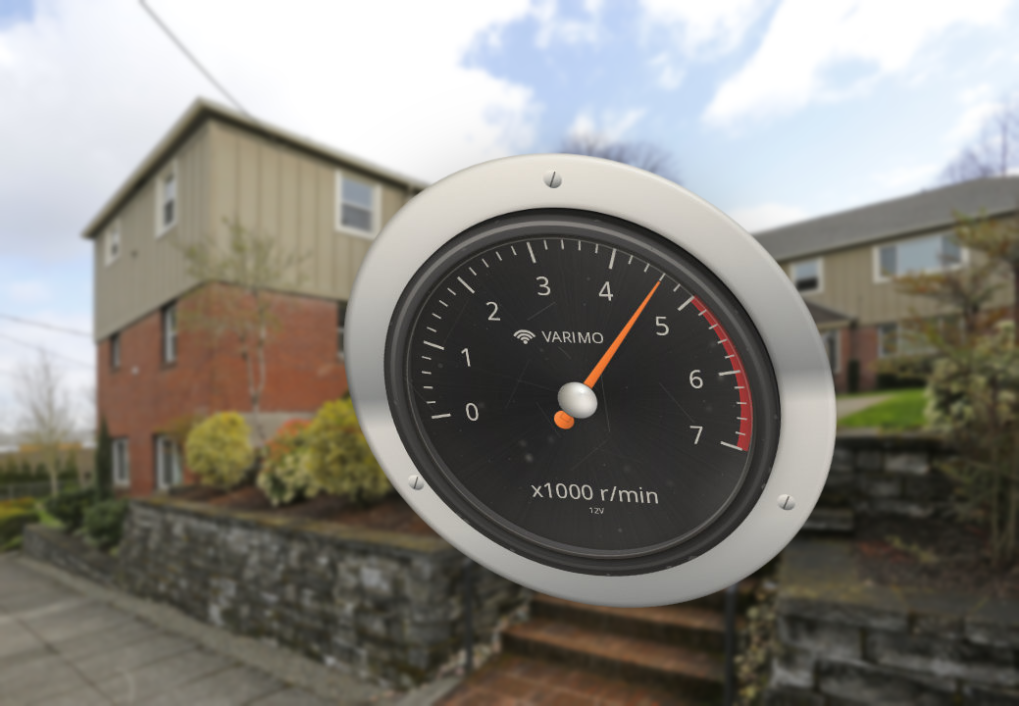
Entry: 4600 rpm
